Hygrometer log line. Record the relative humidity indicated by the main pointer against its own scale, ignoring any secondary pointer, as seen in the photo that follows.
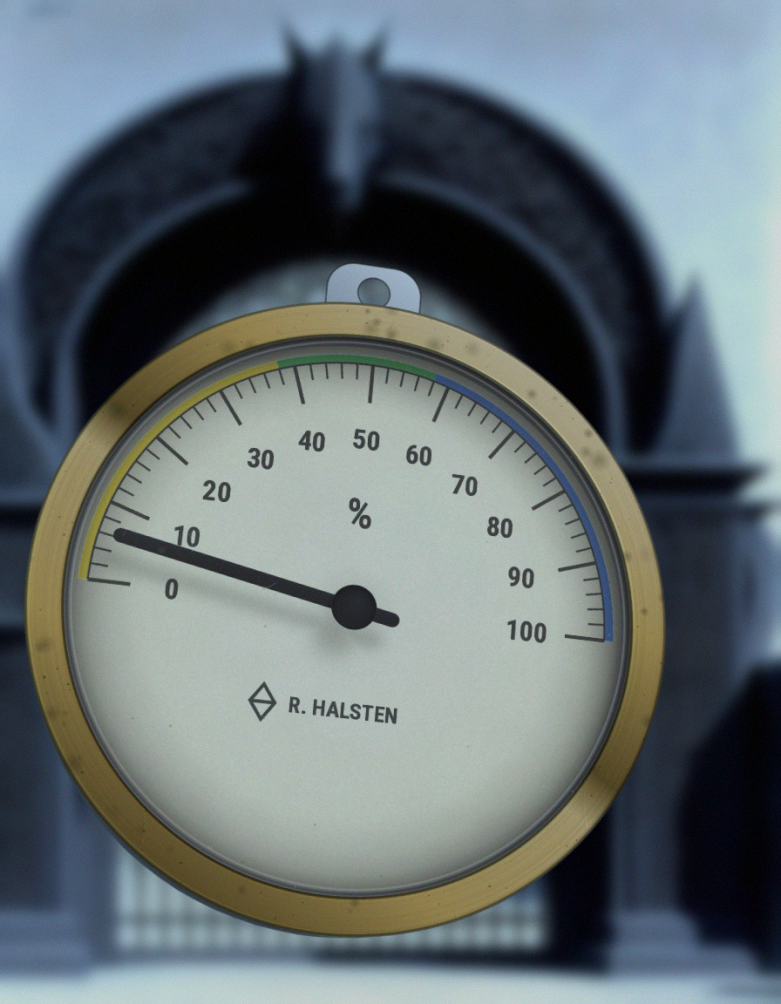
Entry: 6 %
